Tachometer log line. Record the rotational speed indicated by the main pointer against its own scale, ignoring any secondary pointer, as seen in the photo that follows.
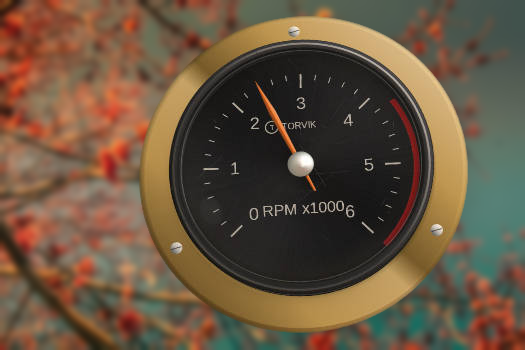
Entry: 2400 rpm
